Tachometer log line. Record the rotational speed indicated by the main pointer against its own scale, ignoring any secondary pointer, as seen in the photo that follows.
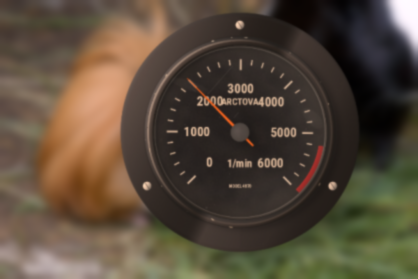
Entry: 2000 rpm
